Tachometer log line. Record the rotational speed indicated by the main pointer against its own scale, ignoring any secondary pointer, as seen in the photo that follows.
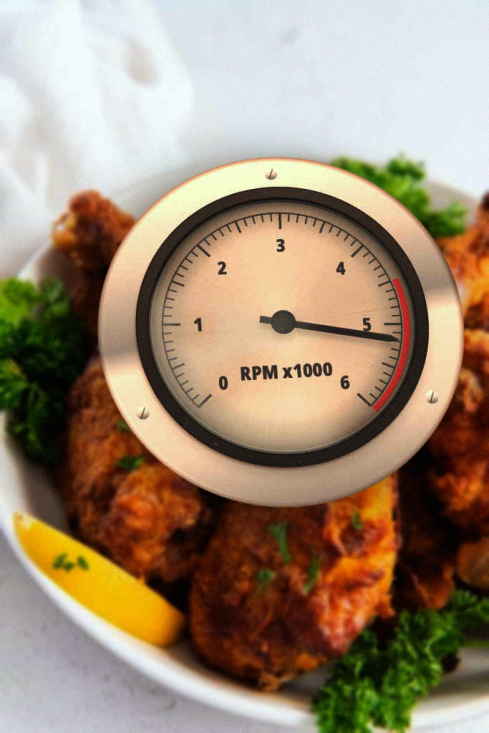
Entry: 5200 rpm
